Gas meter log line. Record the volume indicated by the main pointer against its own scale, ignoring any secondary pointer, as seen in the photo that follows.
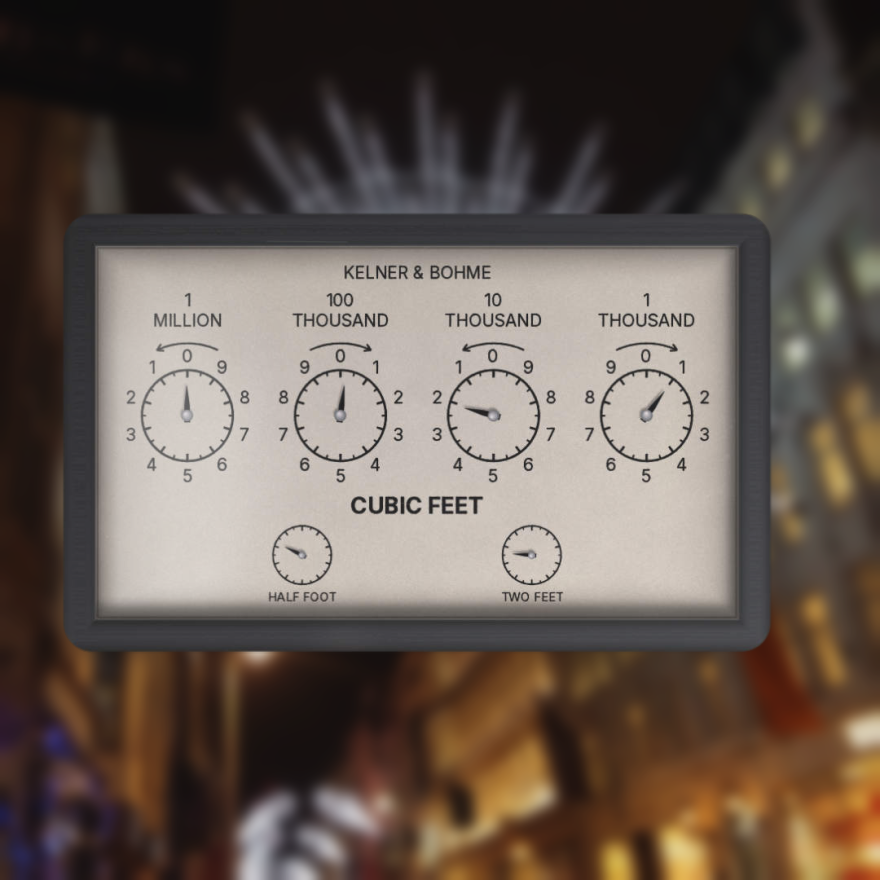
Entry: 2100 ft³
